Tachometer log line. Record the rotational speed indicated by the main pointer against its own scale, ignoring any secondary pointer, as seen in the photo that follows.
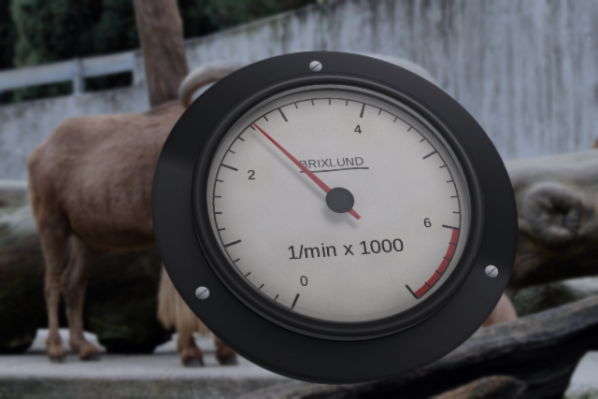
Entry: 2600 rpm
